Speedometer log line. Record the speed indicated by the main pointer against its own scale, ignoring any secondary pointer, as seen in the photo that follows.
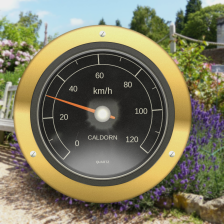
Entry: 30 km/h
